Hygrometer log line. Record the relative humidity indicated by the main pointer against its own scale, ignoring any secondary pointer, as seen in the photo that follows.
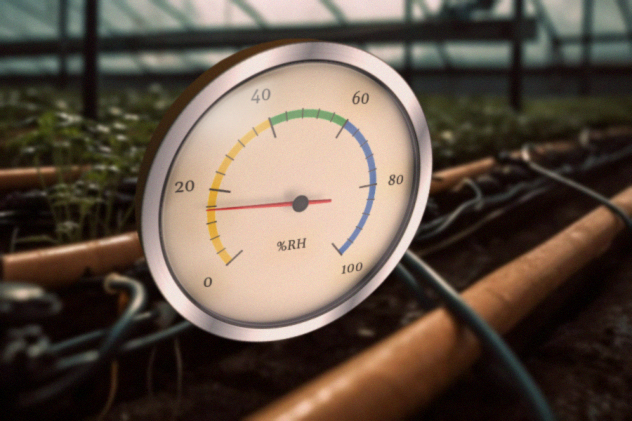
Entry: 16 %
